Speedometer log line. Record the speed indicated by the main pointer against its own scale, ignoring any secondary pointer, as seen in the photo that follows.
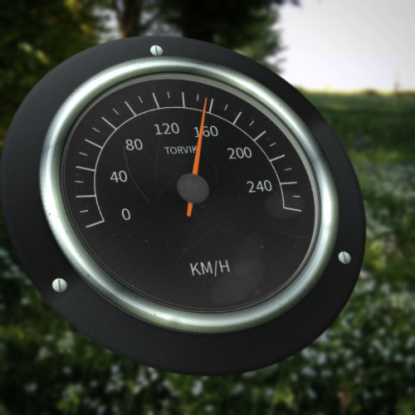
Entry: 155 km/h
